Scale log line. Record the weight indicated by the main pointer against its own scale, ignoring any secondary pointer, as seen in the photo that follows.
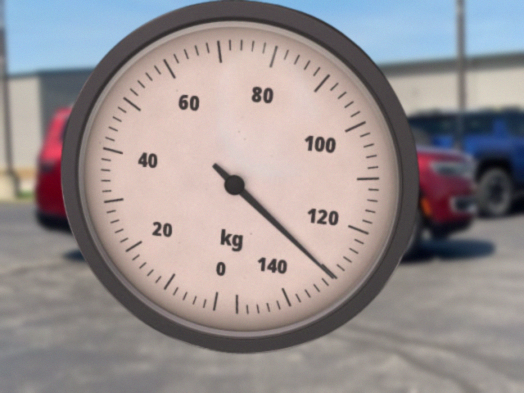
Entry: 130 kg
